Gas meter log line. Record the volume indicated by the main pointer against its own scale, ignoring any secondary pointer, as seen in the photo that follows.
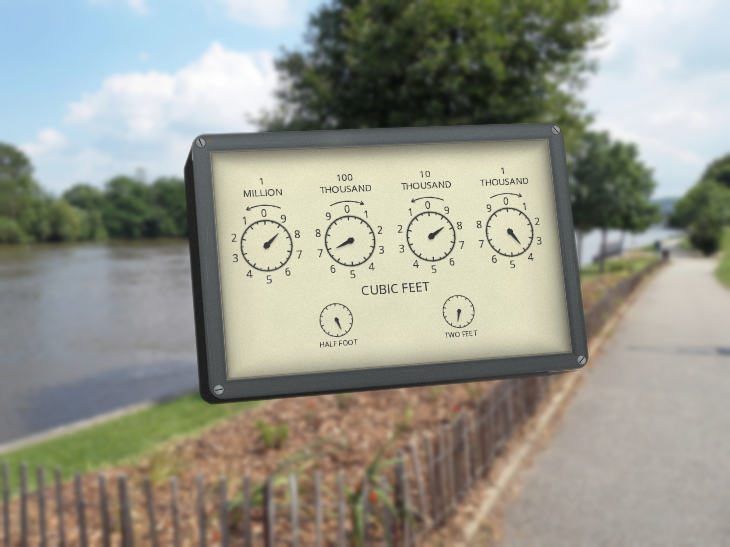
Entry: 868400 ft³
